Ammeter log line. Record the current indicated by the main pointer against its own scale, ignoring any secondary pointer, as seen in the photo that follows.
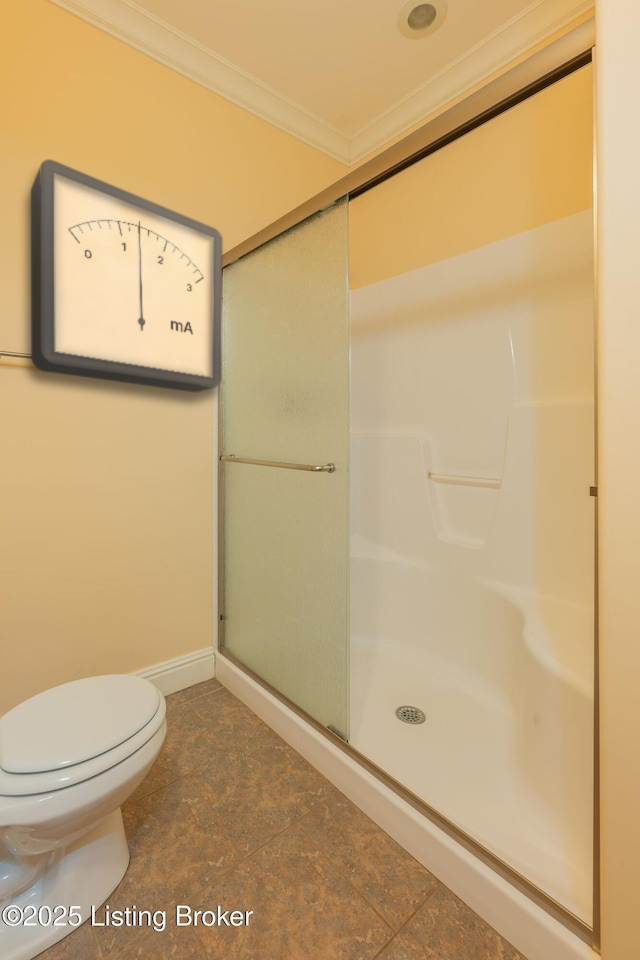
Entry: 1.4 mA
